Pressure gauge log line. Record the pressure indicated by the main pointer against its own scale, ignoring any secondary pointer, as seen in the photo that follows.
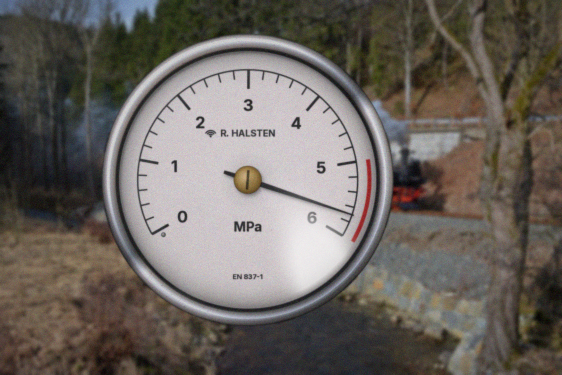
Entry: 5.7 MPa
